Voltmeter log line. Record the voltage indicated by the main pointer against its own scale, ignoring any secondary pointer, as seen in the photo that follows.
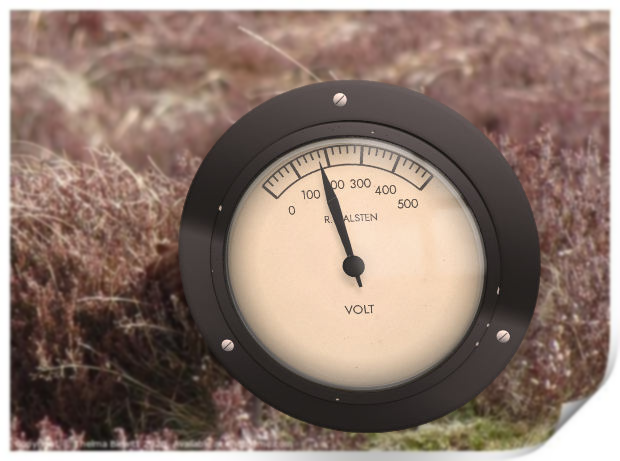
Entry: 180 V
